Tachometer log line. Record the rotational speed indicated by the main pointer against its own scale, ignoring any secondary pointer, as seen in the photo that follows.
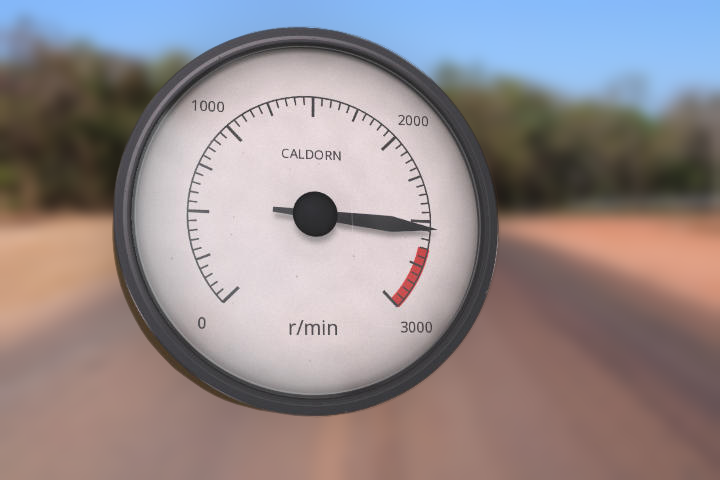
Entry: 2550 rpm
